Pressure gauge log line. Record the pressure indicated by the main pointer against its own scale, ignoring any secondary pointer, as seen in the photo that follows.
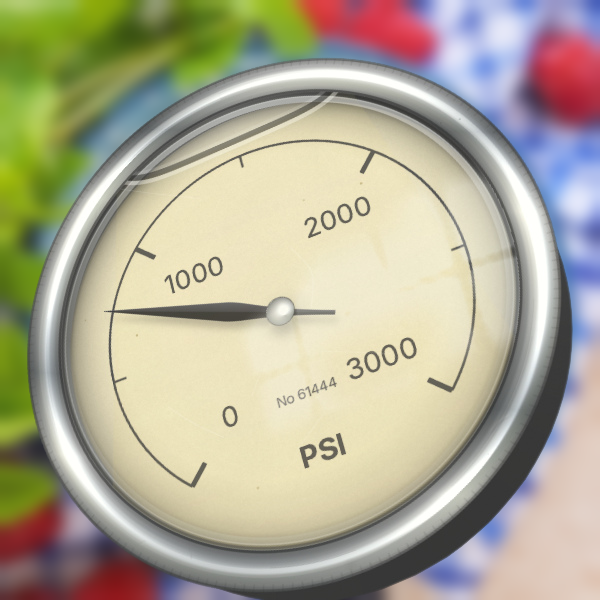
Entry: 750 psi
